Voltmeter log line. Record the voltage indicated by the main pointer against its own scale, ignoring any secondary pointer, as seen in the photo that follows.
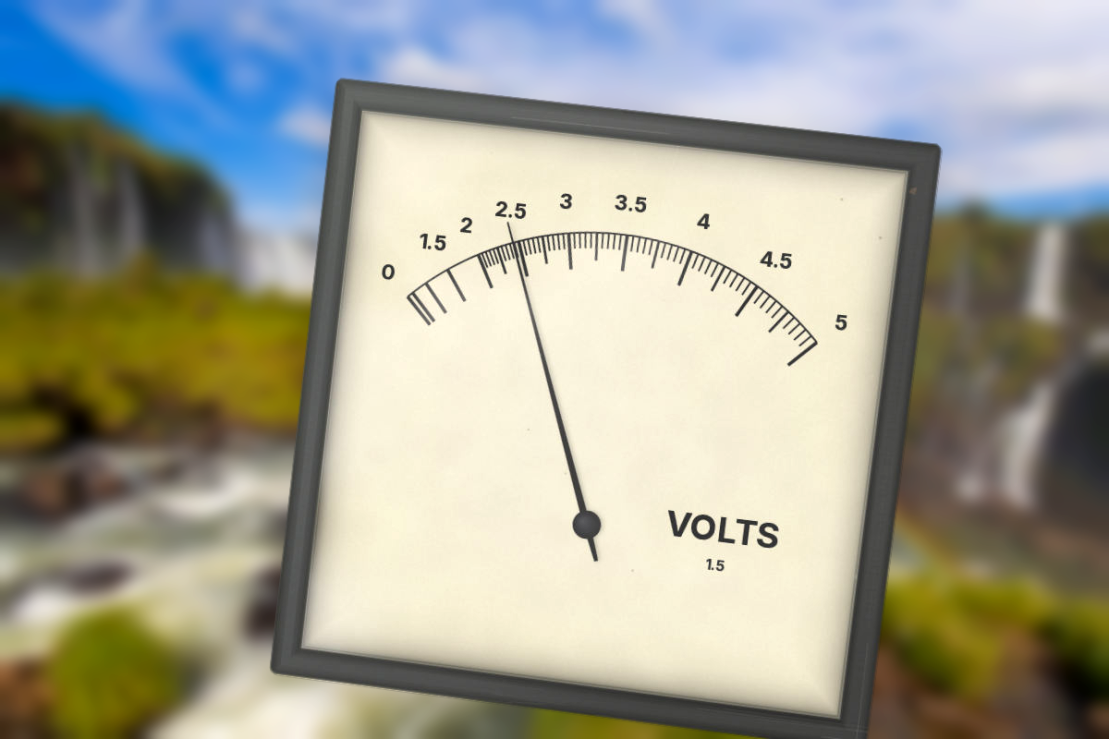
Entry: 2.45 V
